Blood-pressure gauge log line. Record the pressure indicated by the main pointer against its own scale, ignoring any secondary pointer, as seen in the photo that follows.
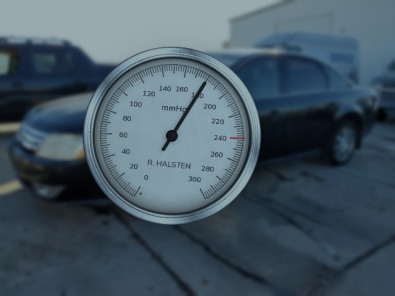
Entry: 180 mmHg
